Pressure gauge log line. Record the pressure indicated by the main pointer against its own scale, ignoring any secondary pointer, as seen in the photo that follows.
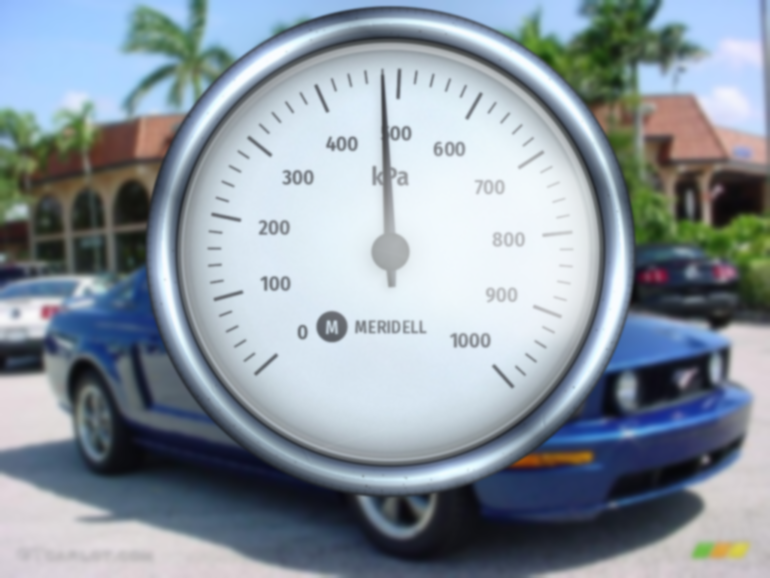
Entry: 480 kPa
